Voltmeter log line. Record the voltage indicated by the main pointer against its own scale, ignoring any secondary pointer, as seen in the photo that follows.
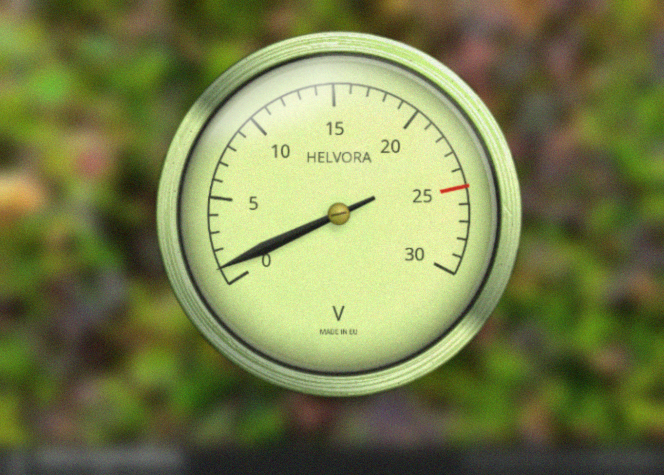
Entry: 1 V
